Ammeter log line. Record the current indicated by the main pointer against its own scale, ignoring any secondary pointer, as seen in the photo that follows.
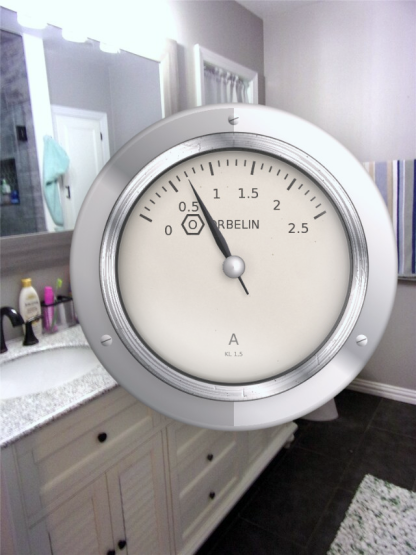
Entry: 0.7 A
